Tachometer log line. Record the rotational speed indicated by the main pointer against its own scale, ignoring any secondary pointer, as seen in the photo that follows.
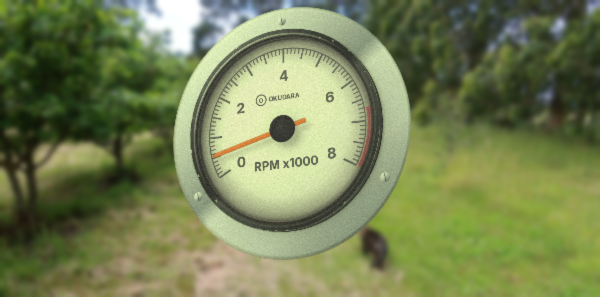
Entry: 500 rpm
